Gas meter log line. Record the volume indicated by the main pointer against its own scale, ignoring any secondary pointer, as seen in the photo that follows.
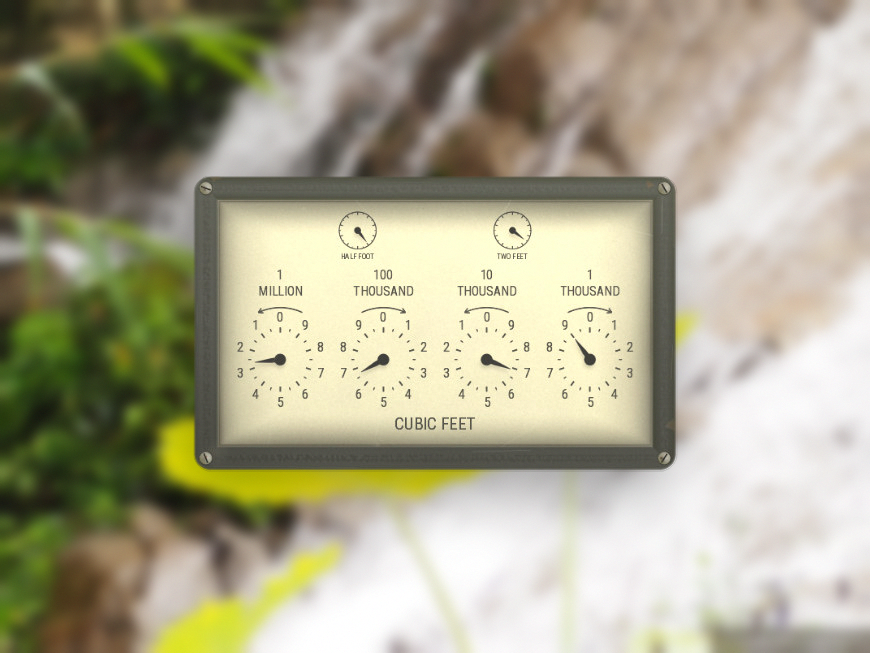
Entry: 266900 ft³
